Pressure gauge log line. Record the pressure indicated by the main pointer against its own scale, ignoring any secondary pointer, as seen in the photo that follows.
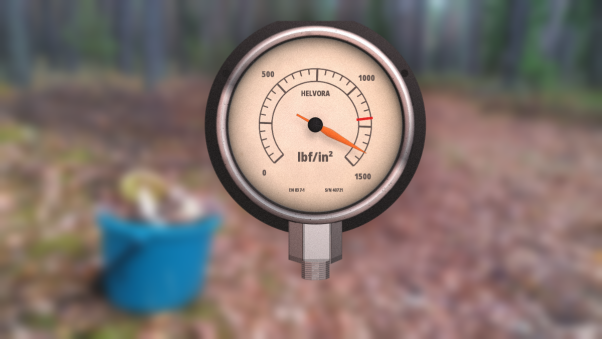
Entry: 1400 psi
